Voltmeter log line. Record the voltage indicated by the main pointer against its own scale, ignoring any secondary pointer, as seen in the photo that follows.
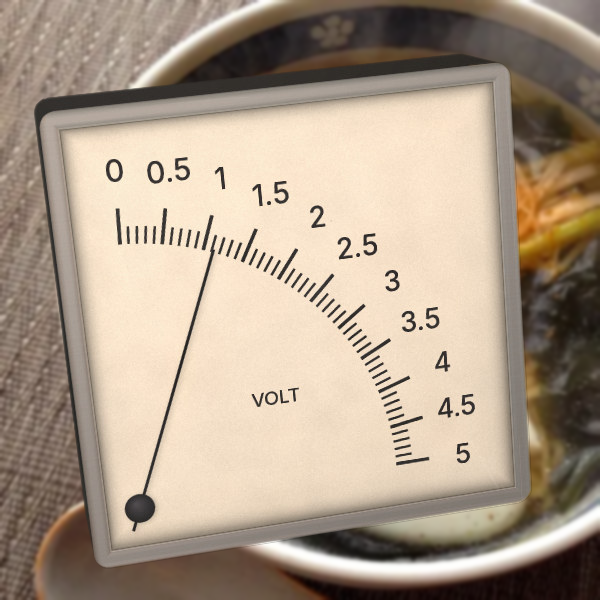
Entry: 1.1 V
